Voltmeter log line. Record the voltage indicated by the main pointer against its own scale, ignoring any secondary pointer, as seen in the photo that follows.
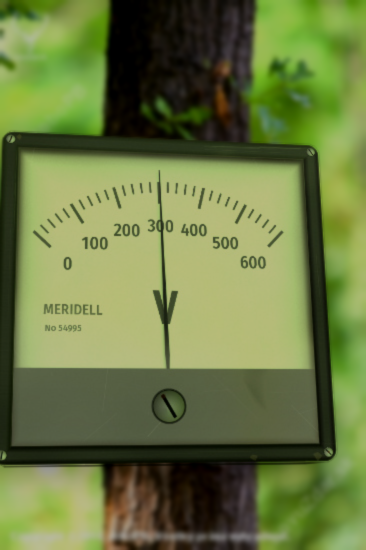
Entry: 300 V
